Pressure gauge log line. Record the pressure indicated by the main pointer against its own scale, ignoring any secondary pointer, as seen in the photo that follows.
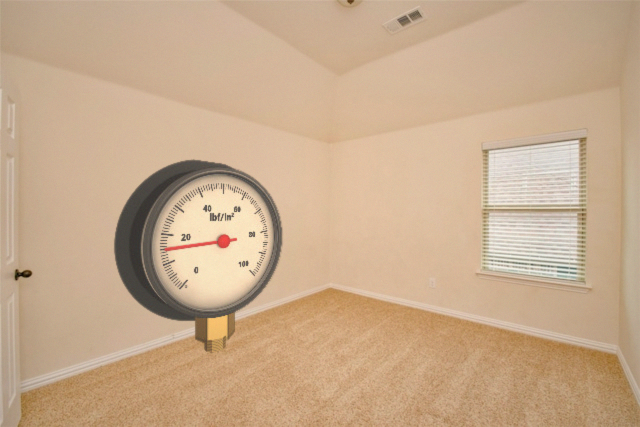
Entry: 15 psi
